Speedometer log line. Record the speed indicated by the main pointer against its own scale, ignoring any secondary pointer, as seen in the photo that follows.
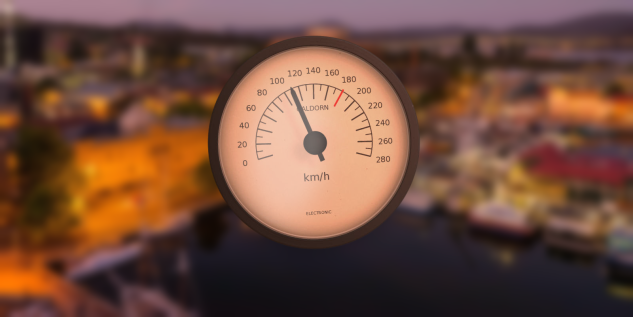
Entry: 110 km/h
